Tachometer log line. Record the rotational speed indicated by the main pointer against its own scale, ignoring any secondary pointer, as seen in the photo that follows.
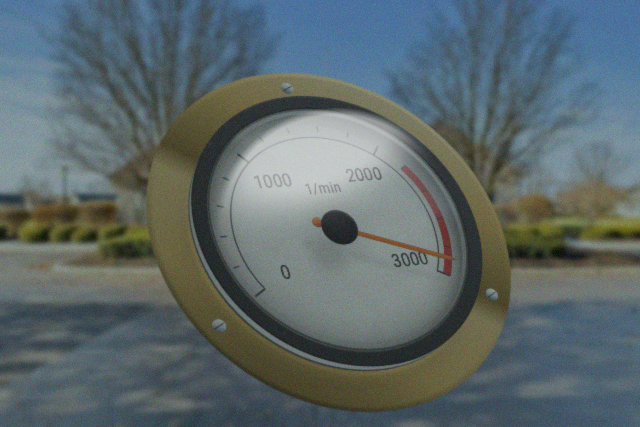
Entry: 2900 rpm
